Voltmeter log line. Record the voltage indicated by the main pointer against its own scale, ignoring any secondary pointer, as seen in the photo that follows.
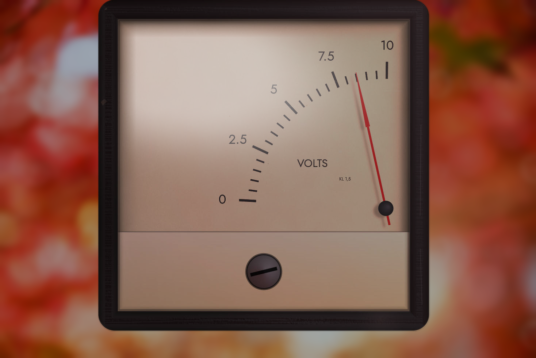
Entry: 8.5 V
